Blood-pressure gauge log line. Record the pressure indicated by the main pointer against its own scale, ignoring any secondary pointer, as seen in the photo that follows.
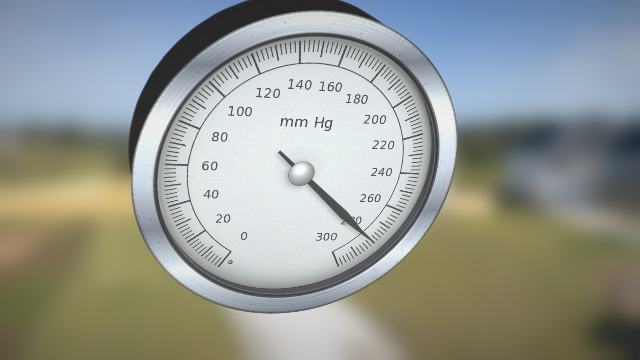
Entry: 280 mmHg
